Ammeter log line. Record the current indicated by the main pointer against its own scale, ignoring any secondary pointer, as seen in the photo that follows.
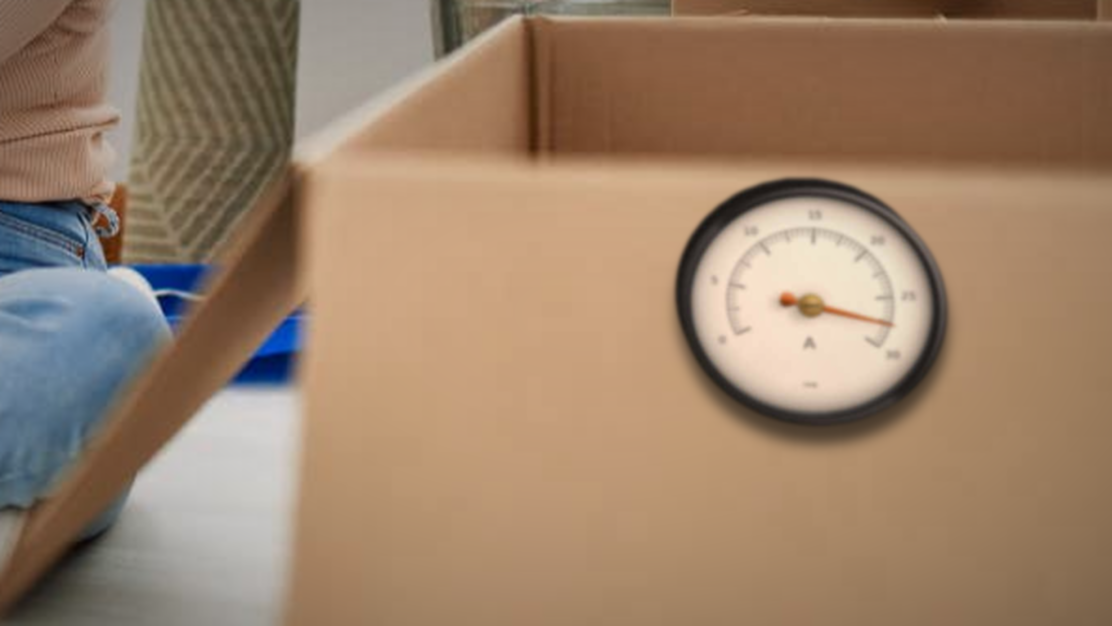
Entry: 27.5 A
